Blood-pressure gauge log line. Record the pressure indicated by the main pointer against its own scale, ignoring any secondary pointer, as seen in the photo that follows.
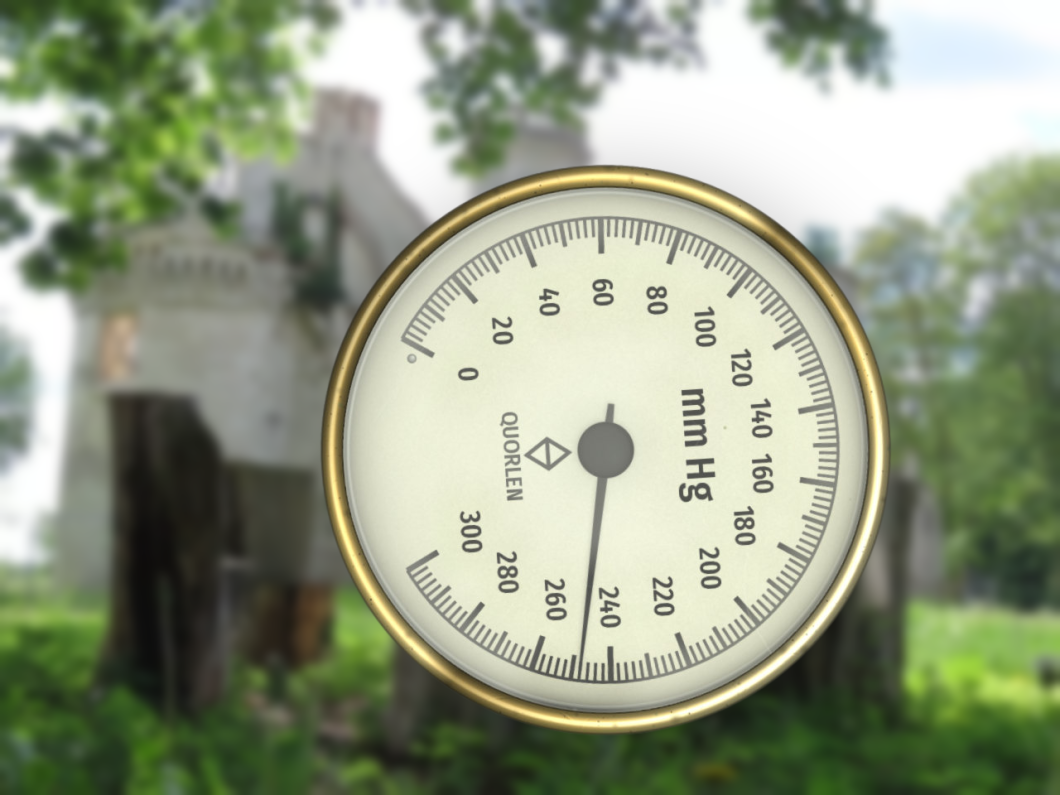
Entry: 248 mmHg
